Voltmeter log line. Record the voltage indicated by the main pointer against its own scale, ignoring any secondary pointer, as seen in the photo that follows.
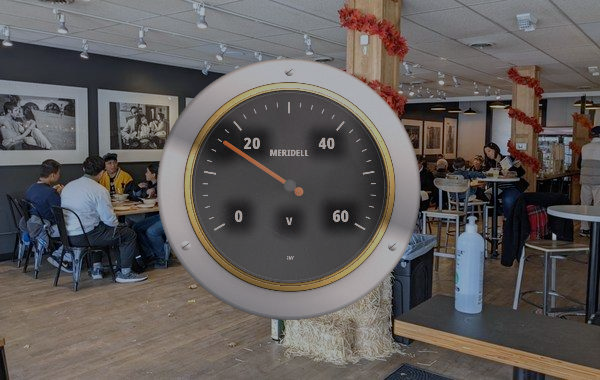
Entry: 16 V
